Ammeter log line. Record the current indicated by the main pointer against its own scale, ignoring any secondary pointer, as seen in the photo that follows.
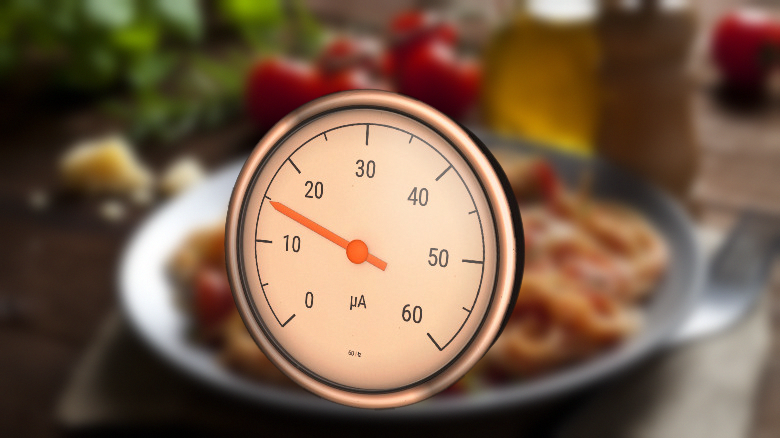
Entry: 15 µA
